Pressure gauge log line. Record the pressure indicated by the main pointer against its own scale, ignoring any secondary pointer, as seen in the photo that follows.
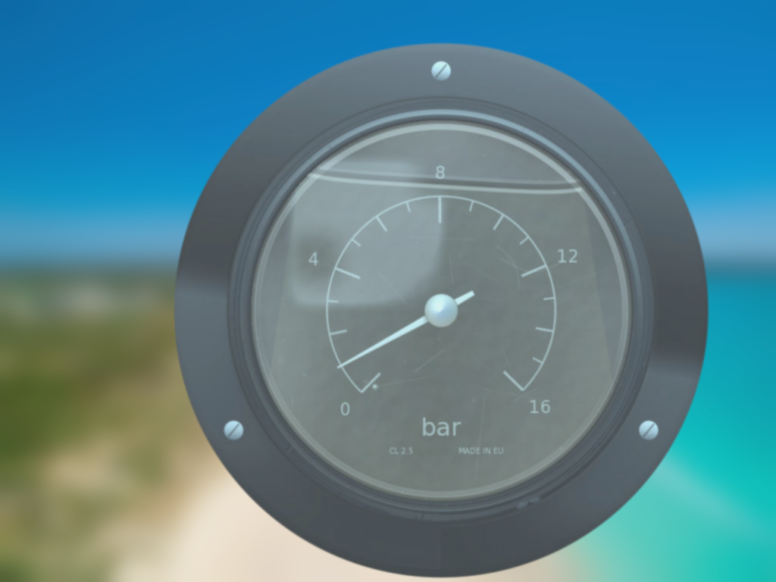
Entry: 1 bar
